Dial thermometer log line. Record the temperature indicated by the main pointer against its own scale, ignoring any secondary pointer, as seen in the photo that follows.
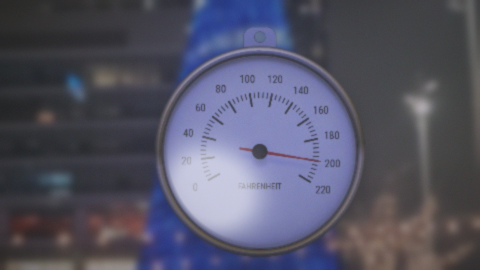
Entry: 200 °F
